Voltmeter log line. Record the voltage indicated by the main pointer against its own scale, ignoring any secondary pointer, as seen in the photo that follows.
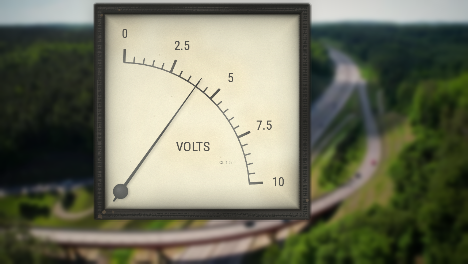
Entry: 4 V
